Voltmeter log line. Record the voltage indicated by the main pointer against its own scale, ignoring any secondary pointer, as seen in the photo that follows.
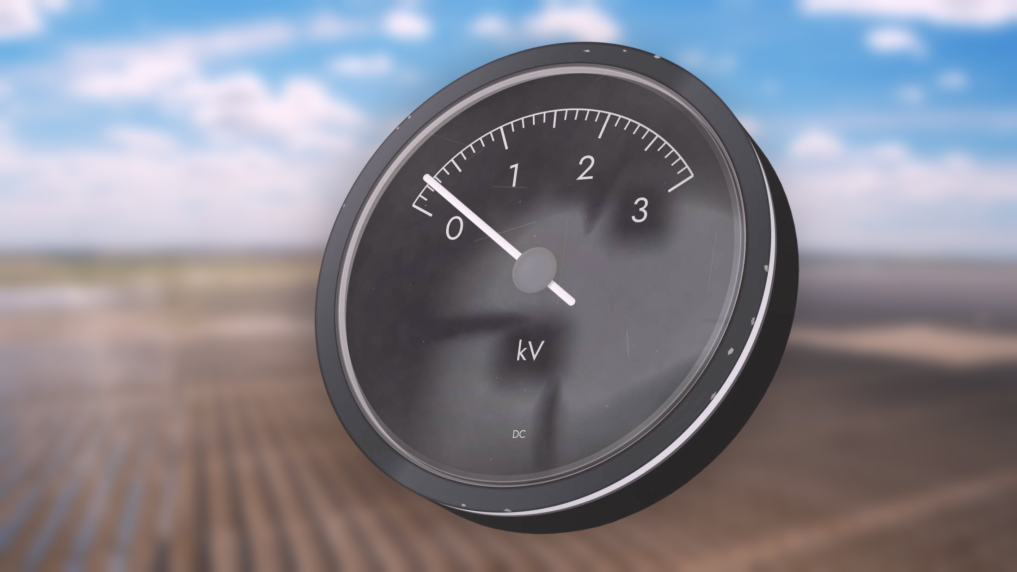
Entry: 0.25 kV
